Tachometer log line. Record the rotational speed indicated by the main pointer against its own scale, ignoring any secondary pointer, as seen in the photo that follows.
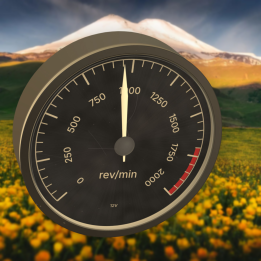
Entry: 950 rpm
